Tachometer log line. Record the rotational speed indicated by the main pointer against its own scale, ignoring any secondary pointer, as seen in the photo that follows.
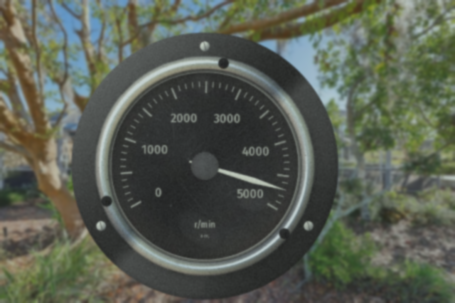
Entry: 4700 rpm
